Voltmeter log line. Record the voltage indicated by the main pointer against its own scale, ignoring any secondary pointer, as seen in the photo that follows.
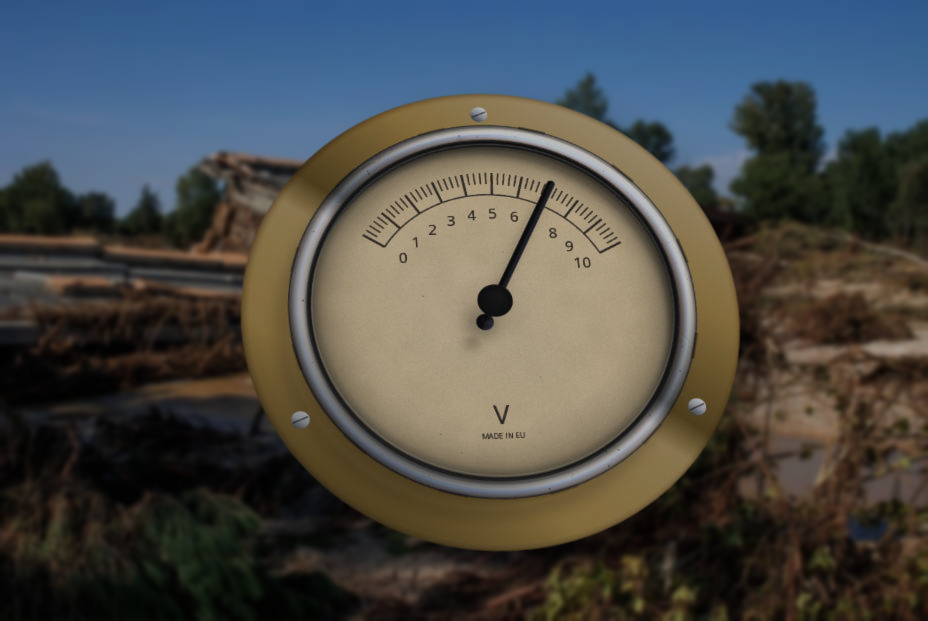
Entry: 7 V
